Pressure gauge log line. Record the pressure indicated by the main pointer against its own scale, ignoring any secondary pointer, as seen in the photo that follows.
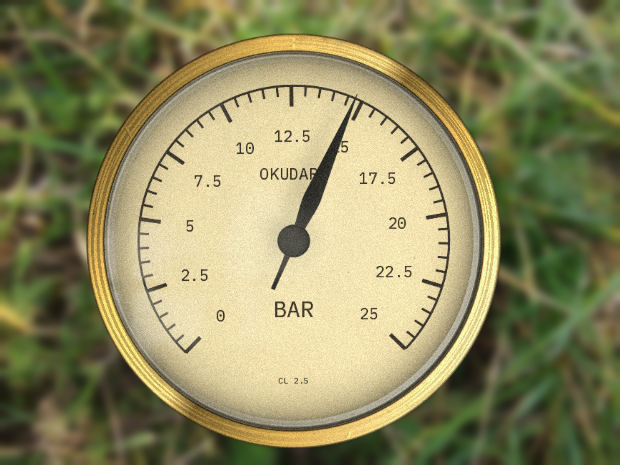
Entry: 14.75 bar
